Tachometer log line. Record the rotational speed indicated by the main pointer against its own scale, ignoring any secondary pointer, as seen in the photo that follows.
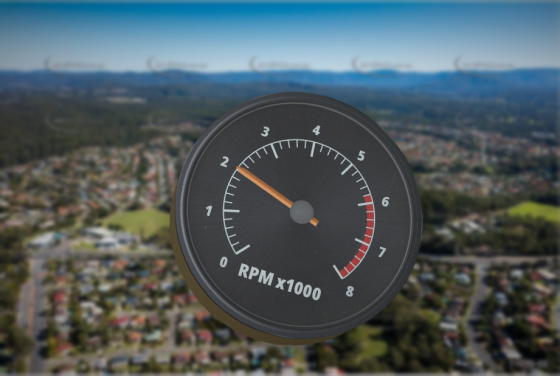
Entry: 2000 rpm
